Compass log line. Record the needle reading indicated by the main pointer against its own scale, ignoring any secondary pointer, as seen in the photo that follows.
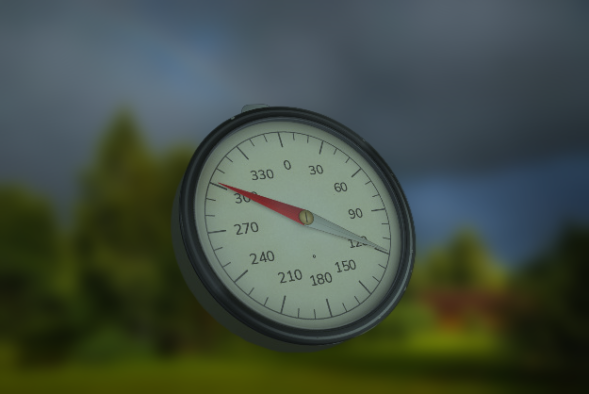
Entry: 300 °
